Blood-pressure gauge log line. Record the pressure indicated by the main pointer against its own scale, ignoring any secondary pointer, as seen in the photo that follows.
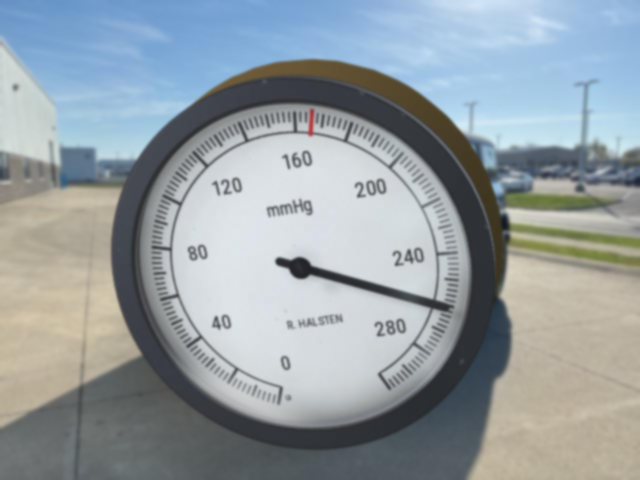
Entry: 260 mmHg
